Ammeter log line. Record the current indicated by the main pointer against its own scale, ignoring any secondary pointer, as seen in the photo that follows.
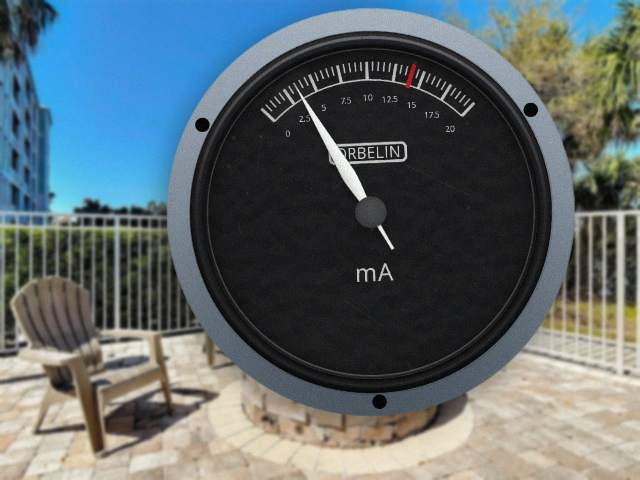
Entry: 3.5 mA
